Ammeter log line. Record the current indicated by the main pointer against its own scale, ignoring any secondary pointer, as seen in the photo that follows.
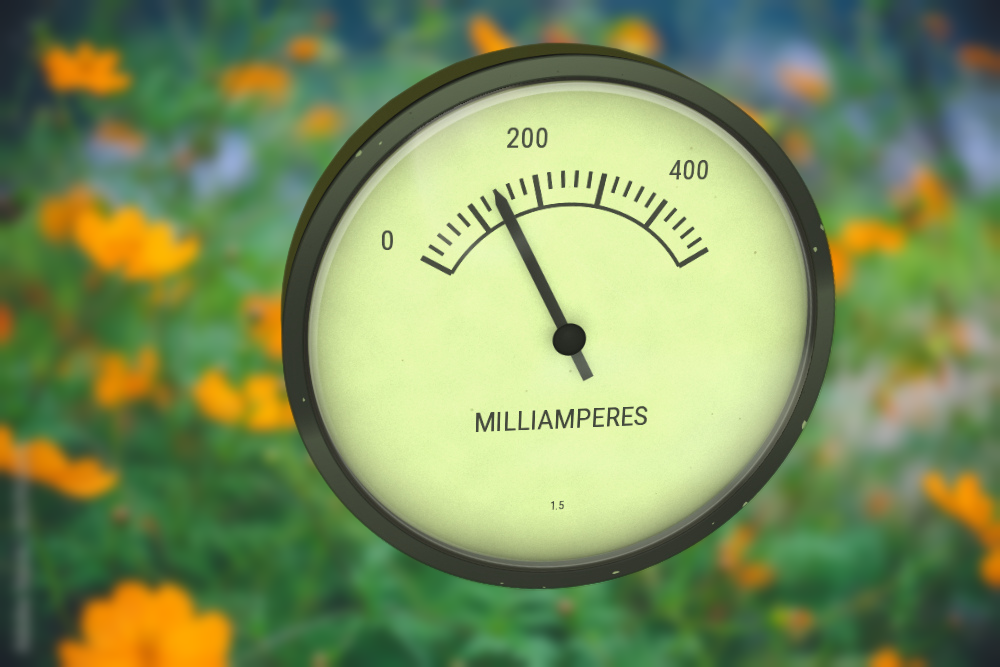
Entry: 140 mA
